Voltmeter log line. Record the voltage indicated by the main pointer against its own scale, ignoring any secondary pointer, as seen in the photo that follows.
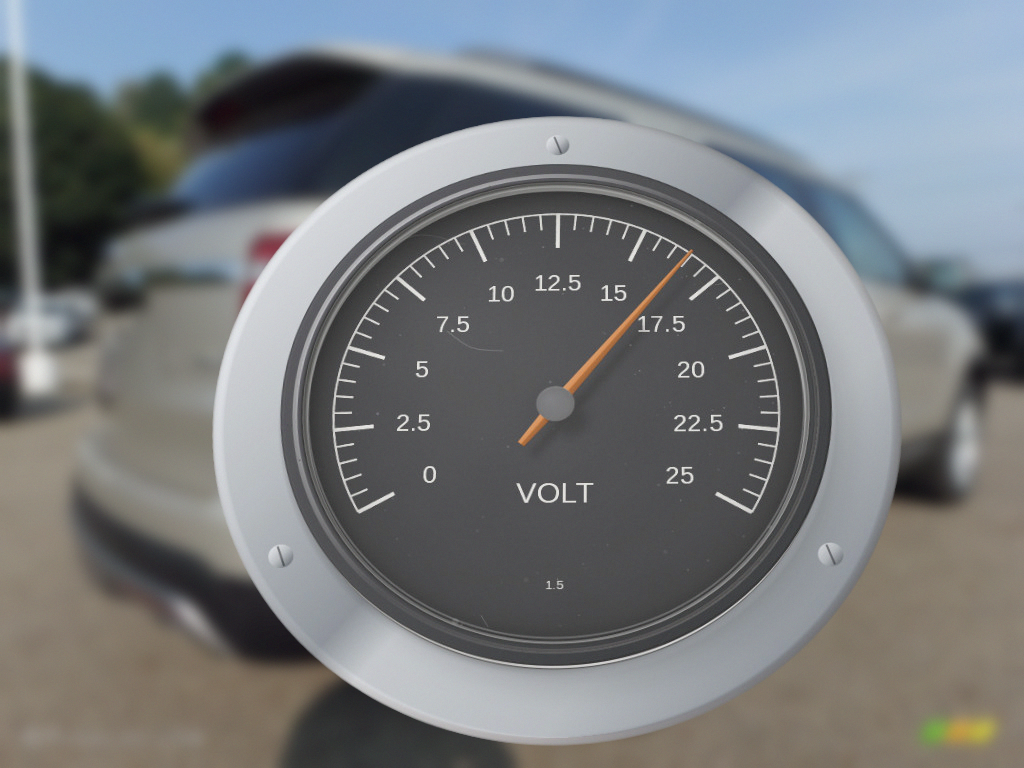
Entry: 16.5 V
